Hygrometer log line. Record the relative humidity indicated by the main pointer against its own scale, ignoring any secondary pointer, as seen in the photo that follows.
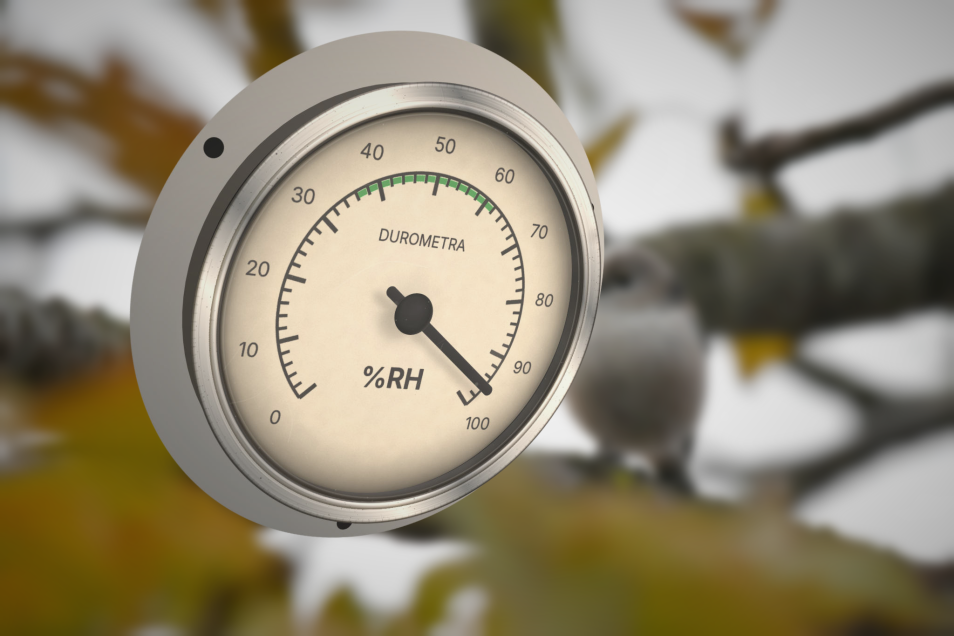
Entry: 96 %
